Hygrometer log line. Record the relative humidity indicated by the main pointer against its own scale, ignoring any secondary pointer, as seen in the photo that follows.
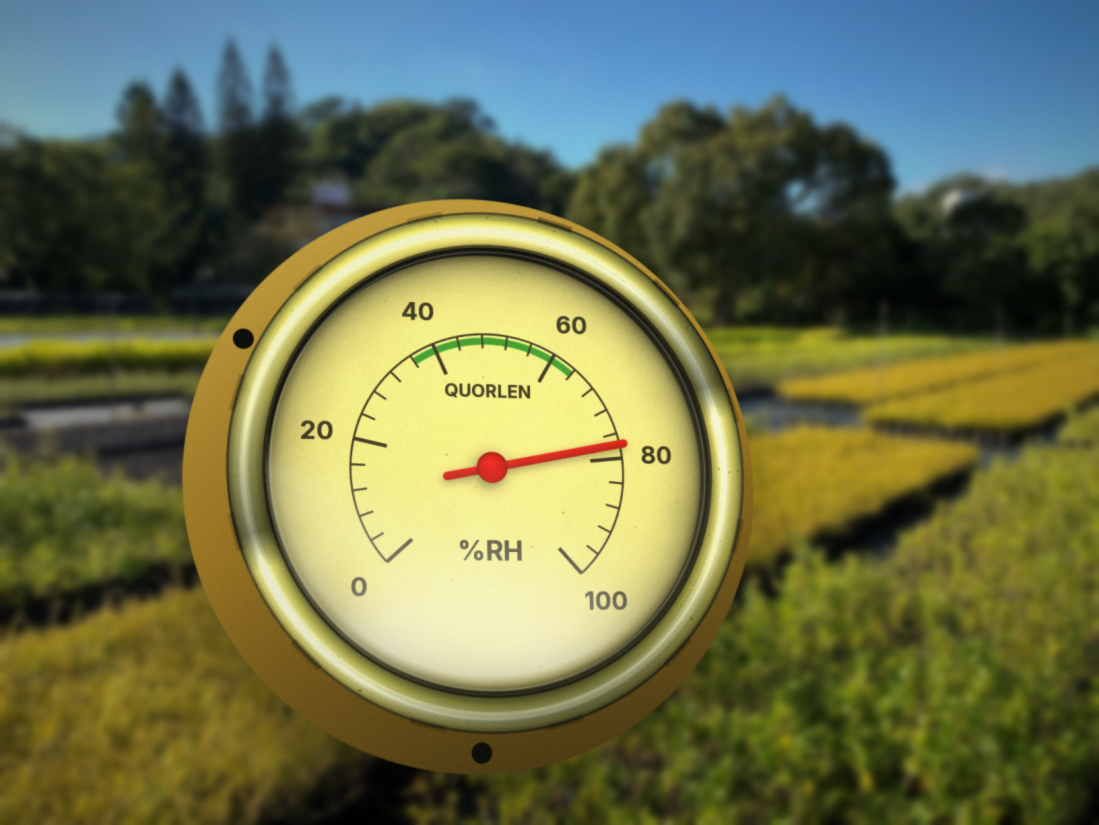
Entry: 78 %
